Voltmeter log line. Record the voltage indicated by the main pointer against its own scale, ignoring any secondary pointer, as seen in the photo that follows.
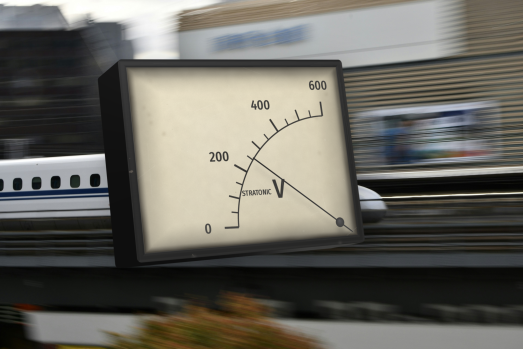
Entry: 250 V
